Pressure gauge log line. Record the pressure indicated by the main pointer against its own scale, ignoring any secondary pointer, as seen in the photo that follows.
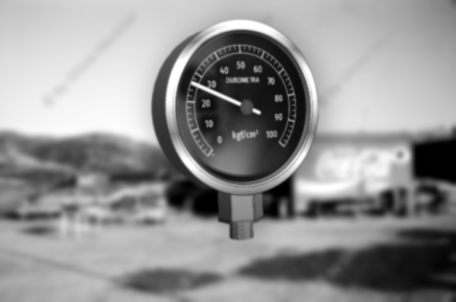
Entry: 26 kg/cm²
